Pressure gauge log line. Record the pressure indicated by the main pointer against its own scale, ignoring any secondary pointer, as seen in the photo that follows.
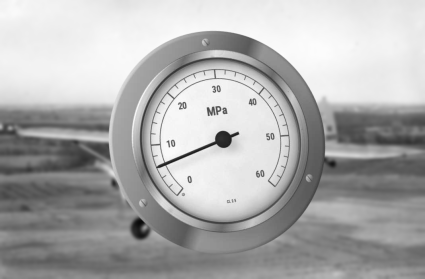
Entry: 6 MPa
